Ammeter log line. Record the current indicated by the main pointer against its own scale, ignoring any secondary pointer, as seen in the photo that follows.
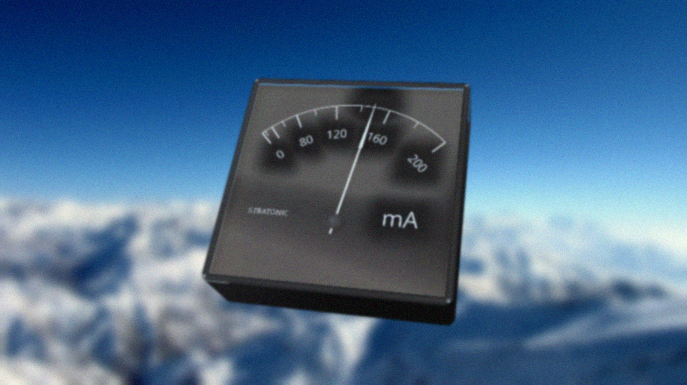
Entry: 150 mA
